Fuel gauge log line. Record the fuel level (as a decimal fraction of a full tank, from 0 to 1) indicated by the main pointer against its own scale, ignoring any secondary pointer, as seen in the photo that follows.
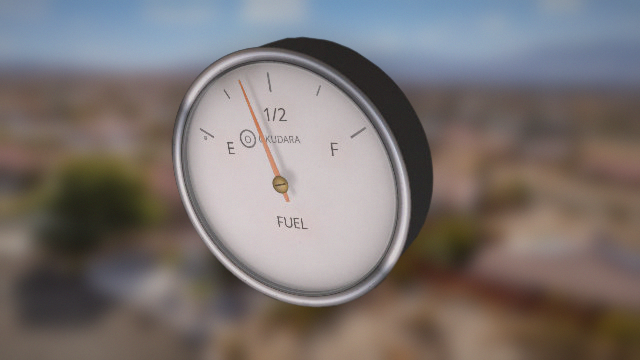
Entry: 0.375
